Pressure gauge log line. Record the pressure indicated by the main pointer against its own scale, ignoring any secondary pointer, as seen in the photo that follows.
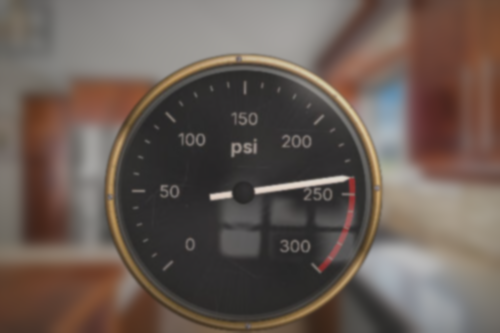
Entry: 240 psi
